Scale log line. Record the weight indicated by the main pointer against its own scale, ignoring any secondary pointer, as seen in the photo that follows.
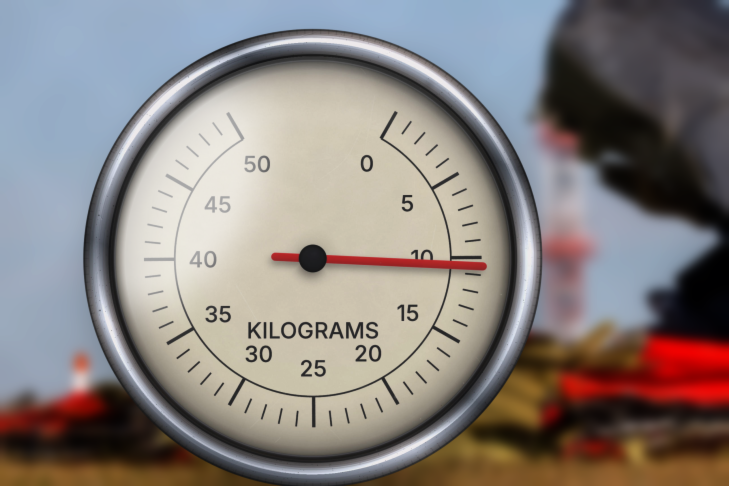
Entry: 10.5 kg
